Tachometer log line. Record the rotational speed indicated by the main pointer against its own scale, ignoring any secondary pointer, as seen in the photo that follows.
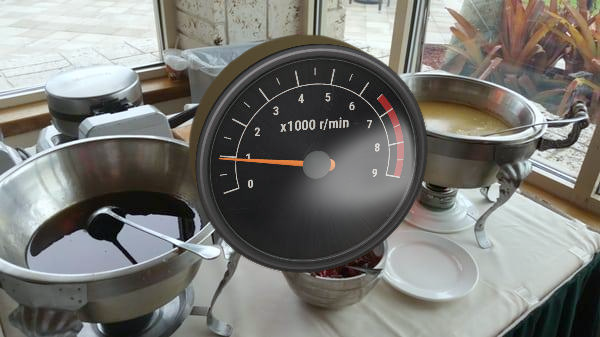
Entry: 1000 rpm
